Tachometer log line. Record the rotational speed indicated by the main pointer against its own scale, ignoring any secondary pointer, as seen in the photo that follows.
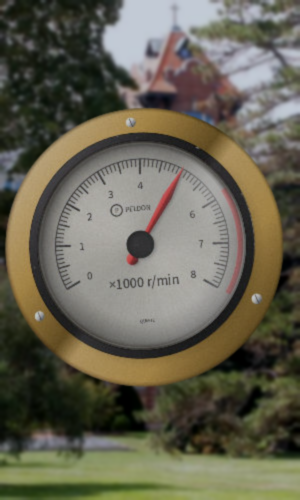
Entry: 5000 rpm
